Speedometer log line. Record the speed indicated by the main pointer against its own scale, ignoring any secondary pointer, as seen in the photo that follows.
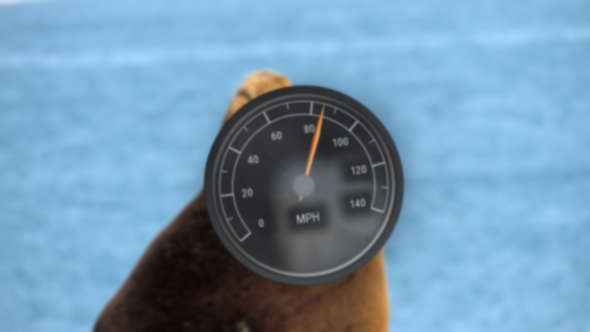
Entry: 85 mph
